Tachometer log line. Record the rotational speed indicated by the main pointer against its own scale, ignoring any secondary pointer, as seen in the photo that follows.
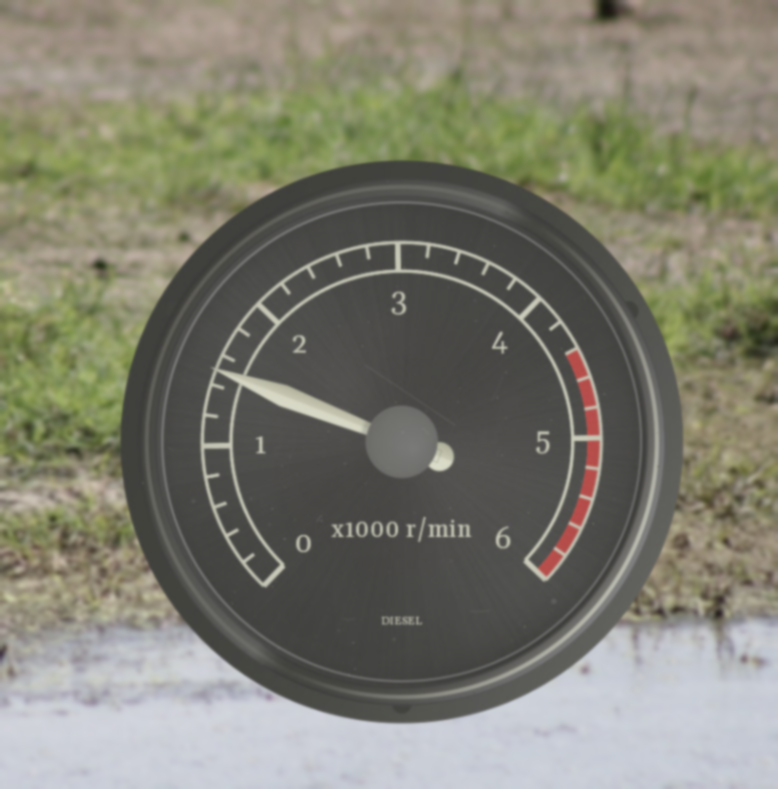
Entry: 1500 rpm
